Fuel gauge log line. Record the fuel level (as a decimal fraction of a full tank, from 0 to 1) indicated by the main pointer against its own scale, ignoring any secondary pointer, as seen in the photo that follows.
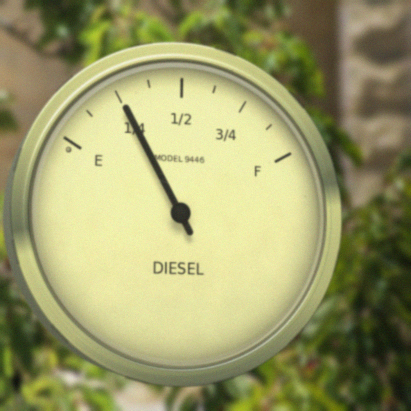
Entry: 0.25
